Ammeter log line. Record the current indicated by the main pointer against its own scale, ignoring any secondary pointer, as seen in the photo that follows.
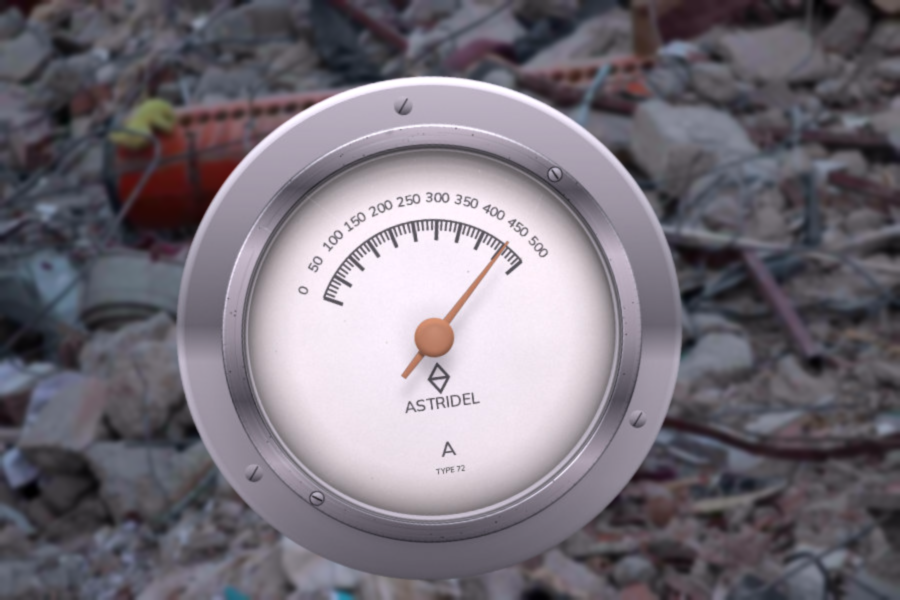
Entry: 450 A
